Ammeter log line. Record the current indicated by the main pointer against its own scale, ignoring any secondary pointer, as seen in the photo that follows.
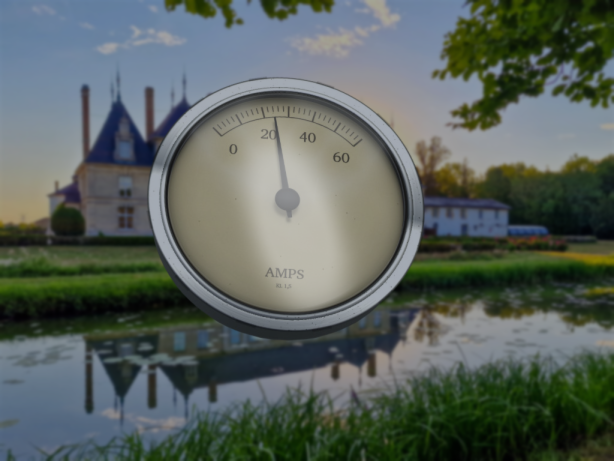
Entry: 24 A
